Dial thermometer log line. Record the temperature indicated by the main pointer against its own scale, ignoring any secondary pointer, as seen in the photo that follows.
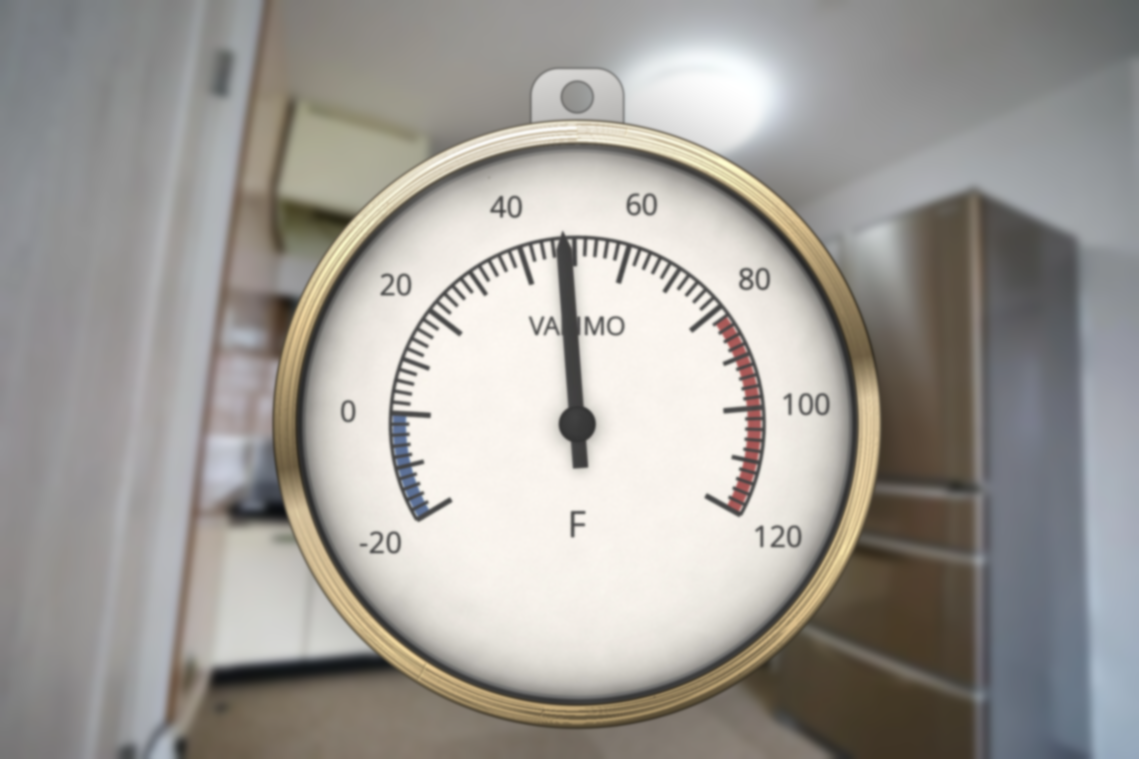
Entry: 48 °F
